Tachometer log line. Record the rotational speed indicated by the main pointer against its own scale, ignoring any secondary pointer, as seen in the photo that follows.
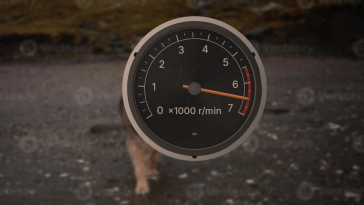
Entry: 6500 rpm
